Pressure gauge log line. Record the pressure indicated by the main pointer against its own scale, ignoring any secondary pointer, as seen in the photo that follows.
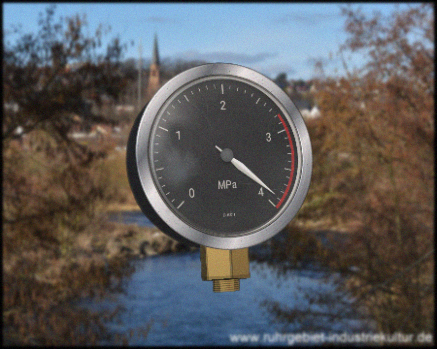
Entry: 3.9 MPa
